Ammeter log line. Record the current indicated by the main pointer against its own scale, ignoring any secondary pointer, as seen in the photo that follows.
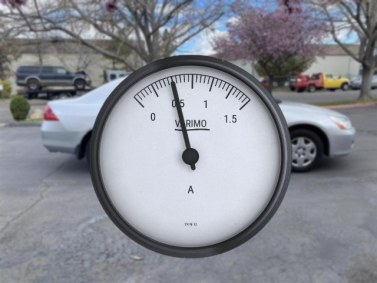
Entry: 0.5 A
